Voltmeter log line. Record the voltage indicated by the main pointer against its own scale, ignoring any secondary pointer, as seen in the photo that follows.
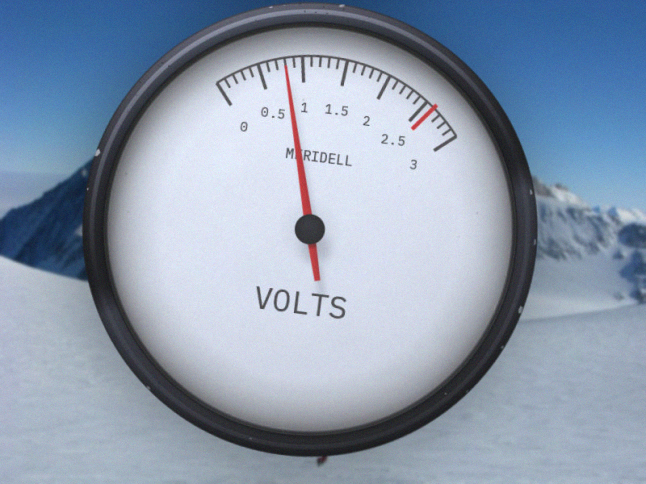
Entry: 0.8 V
